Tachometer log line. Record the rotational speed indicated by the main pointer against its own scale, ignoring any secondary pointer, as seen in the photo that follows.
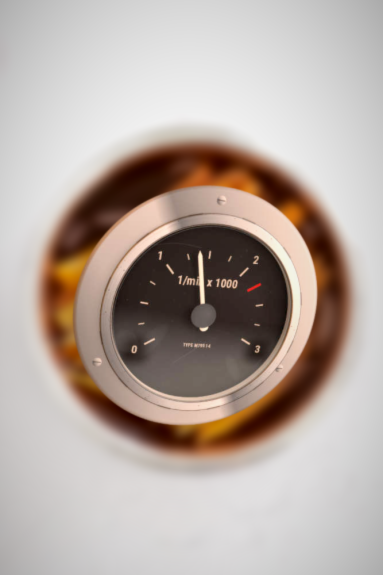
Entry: 1375 rpm
